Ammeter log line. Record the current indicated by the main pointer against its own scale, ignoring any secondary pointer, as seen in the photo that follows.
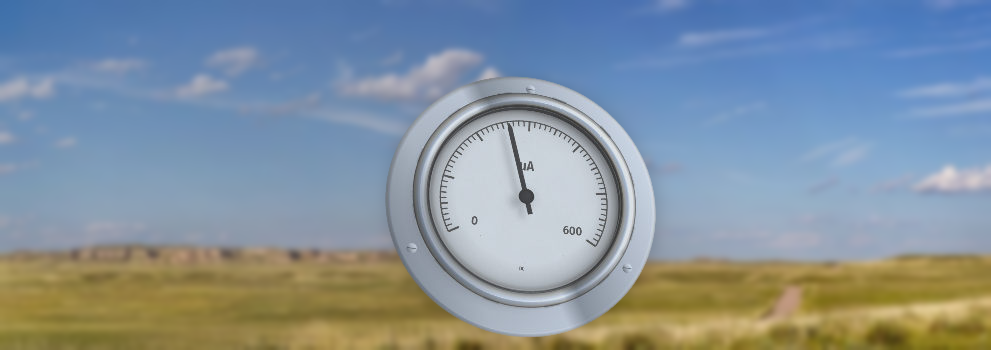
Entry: 260 µA
